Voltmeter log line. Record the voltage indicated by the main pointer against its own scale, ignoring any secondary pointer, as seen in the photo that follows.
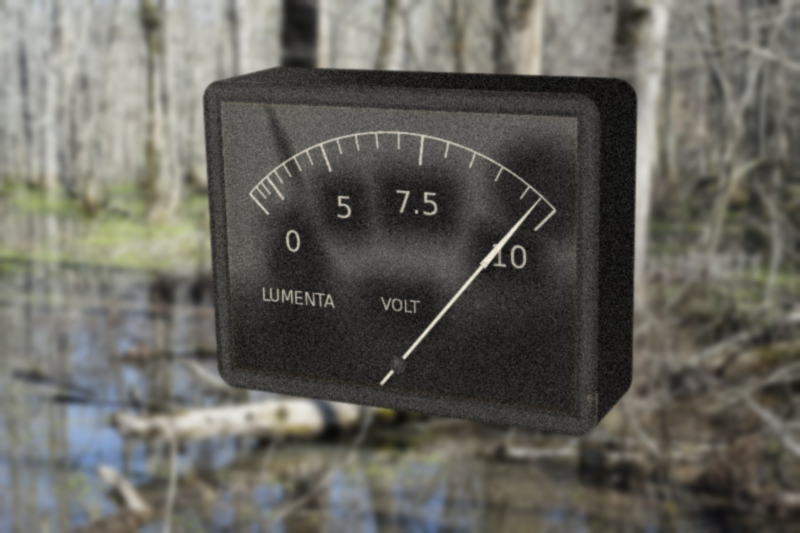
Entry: 9.75 V
